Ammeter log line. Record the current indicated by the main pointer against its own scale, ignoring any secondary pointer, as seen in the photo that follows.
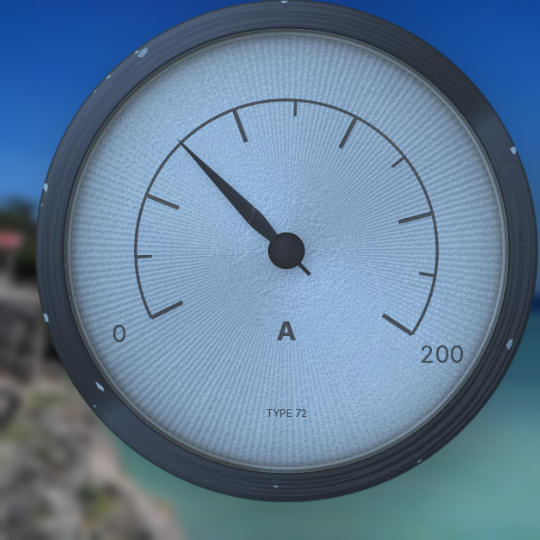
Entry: 60 A
